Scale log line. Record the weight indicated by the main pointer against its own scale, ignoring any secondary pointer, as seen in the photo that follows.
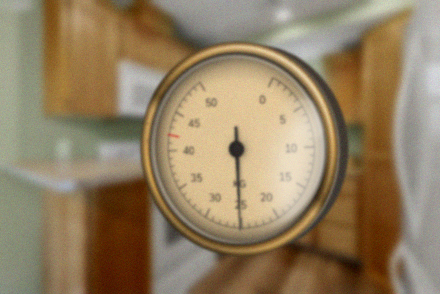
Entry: 25 kg
